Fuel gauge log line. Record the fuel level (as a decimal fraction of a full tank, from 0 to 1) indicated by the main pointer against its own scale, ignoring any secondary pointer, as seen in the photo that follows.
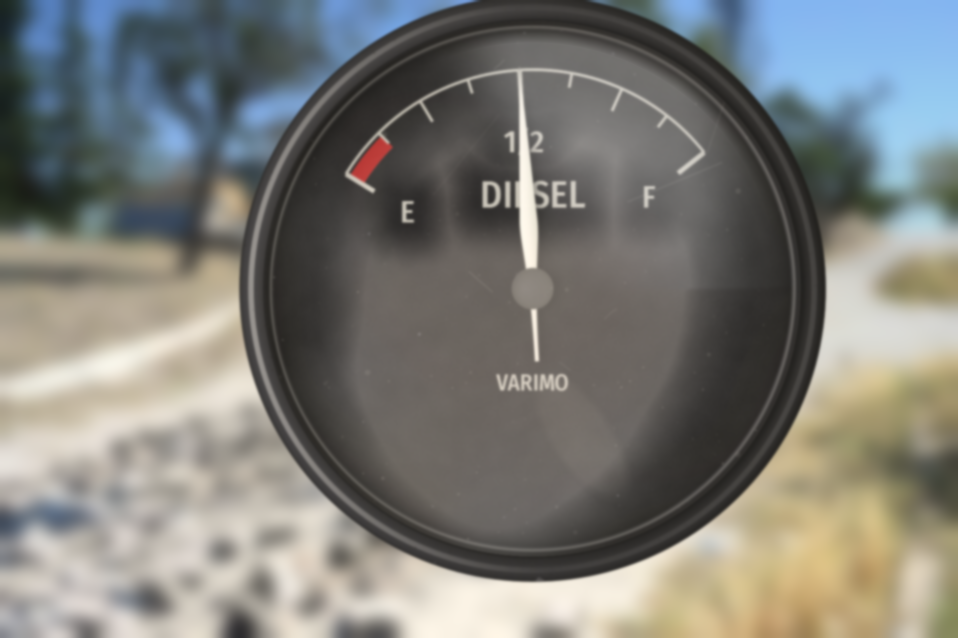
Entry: 0.5
